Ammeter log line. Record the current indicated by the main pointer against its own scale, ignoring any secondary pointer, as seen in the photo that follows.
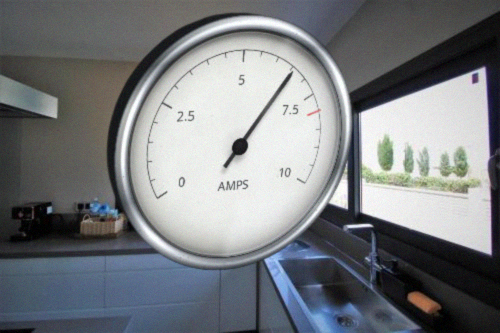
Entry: 6.5 A
